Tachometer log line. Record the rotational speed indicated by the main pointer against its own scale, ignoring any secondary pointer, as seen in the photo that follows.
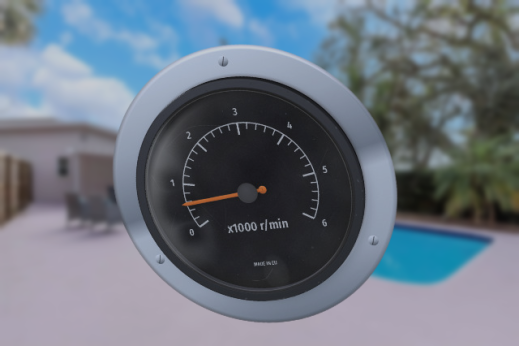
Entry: 600 rpm
